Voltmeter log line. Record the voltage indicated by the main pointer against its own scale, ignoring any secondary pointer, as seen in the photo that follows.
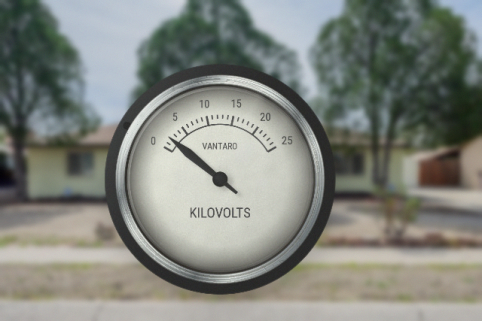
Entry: 2 kV
